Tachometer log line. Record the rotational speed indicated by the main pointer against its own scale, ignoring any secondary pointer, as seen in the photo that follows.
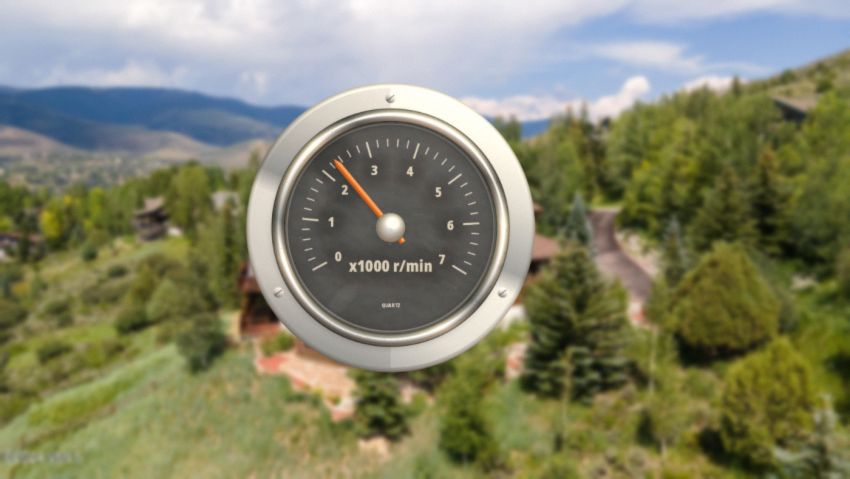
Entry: 2300 rpm
